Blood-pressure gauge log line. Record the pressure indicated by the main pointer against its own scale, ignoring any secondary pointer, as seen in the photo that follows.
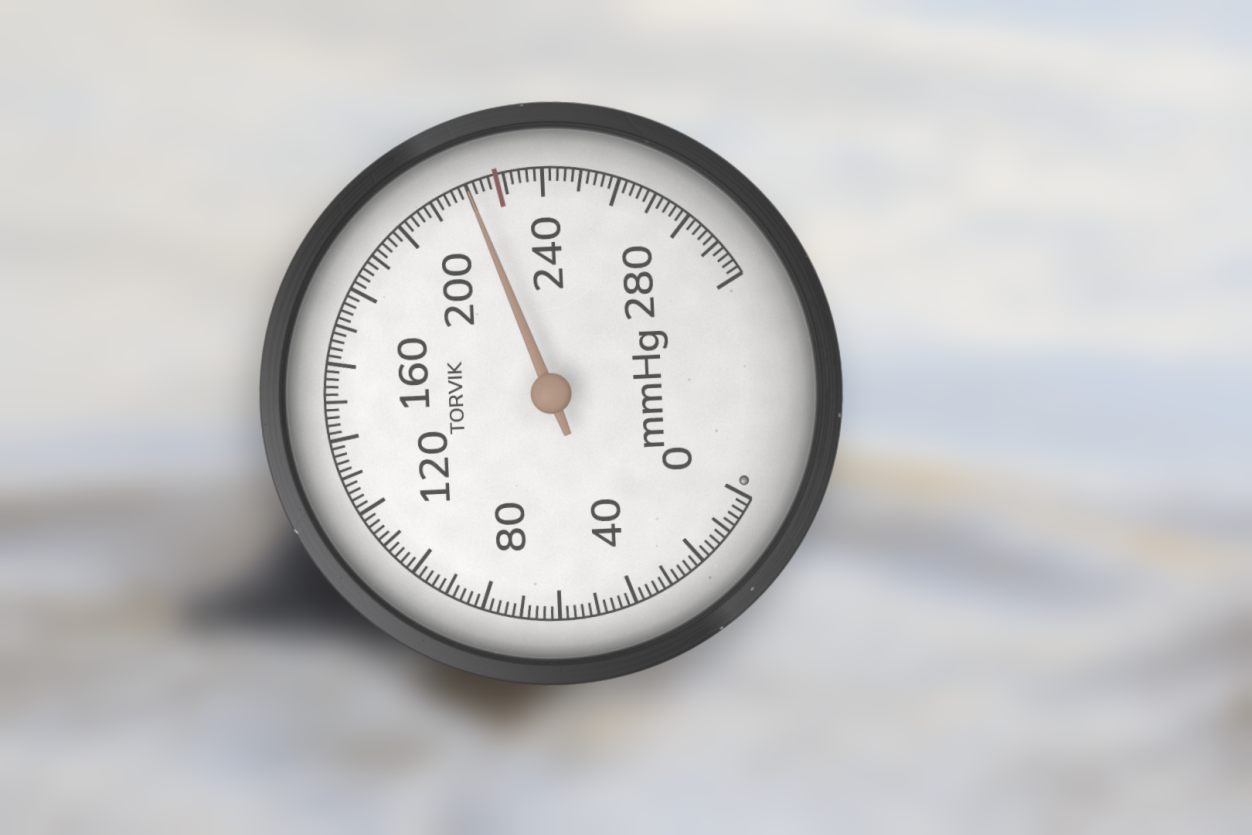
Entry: 220 mmHg
